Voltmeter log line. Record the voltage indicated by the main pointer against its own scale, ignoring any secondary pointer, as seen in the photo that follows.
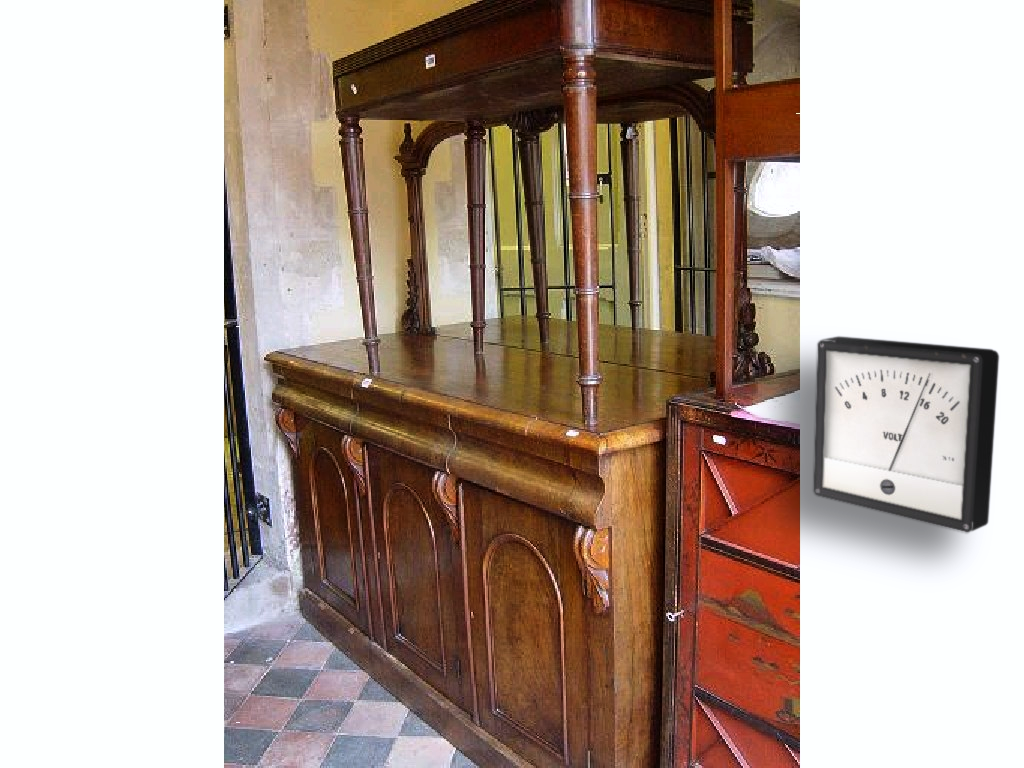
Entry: 15 V
